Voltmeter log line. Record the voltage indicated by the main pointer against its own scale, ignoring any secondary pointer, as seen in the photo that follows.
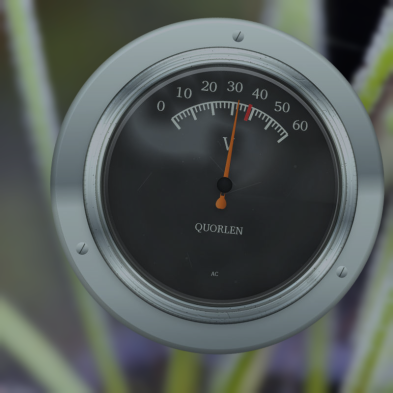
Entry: 32 V
